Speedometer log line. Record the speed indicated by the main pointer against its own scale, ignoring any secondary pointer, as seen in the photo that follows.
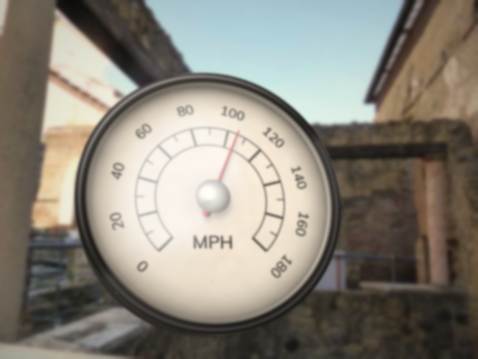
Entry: 105 mph
